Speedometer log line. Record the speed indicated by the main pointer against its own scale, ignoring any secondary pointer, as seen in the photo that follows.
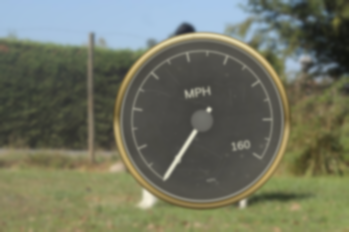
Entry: 0 mph
